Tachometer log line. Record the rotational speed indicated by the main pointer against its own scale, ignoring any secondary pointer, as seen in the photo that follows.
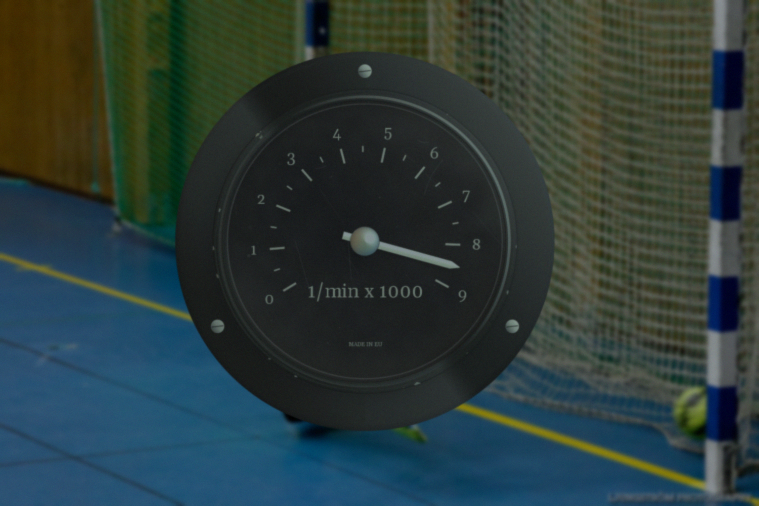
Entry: 8500 rpm
